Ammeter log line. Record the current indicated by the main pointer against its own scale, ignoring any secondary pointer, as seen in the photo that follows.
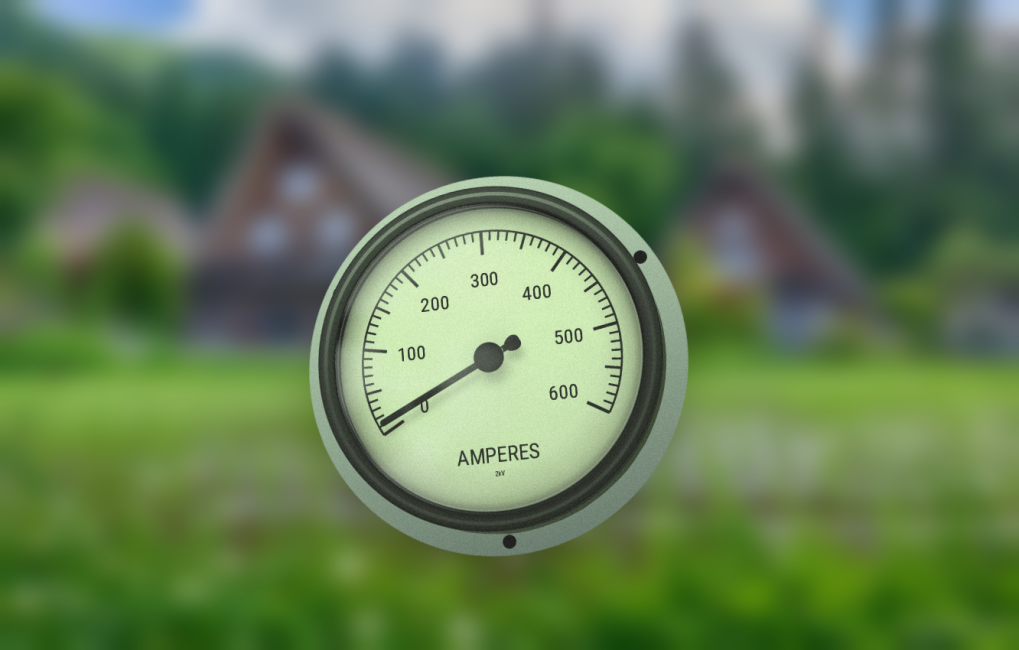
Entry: 10 A
